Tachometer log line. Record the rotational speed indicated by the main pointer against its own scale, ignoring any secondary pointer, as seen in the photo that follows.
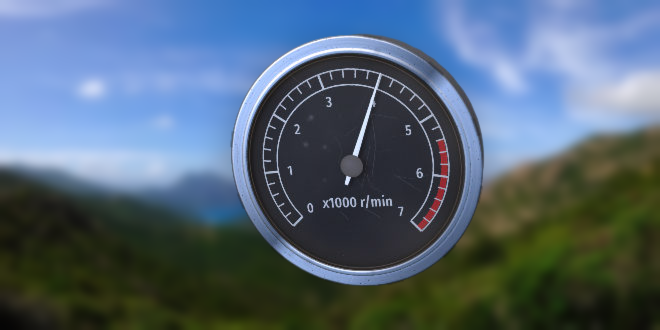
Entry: 4000 rpm
